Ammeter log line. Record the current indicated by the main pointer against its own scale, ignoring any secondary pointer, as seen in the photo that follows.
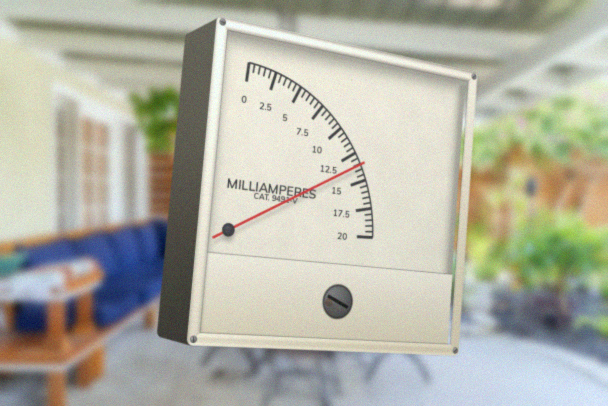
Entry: 13.5 mA
